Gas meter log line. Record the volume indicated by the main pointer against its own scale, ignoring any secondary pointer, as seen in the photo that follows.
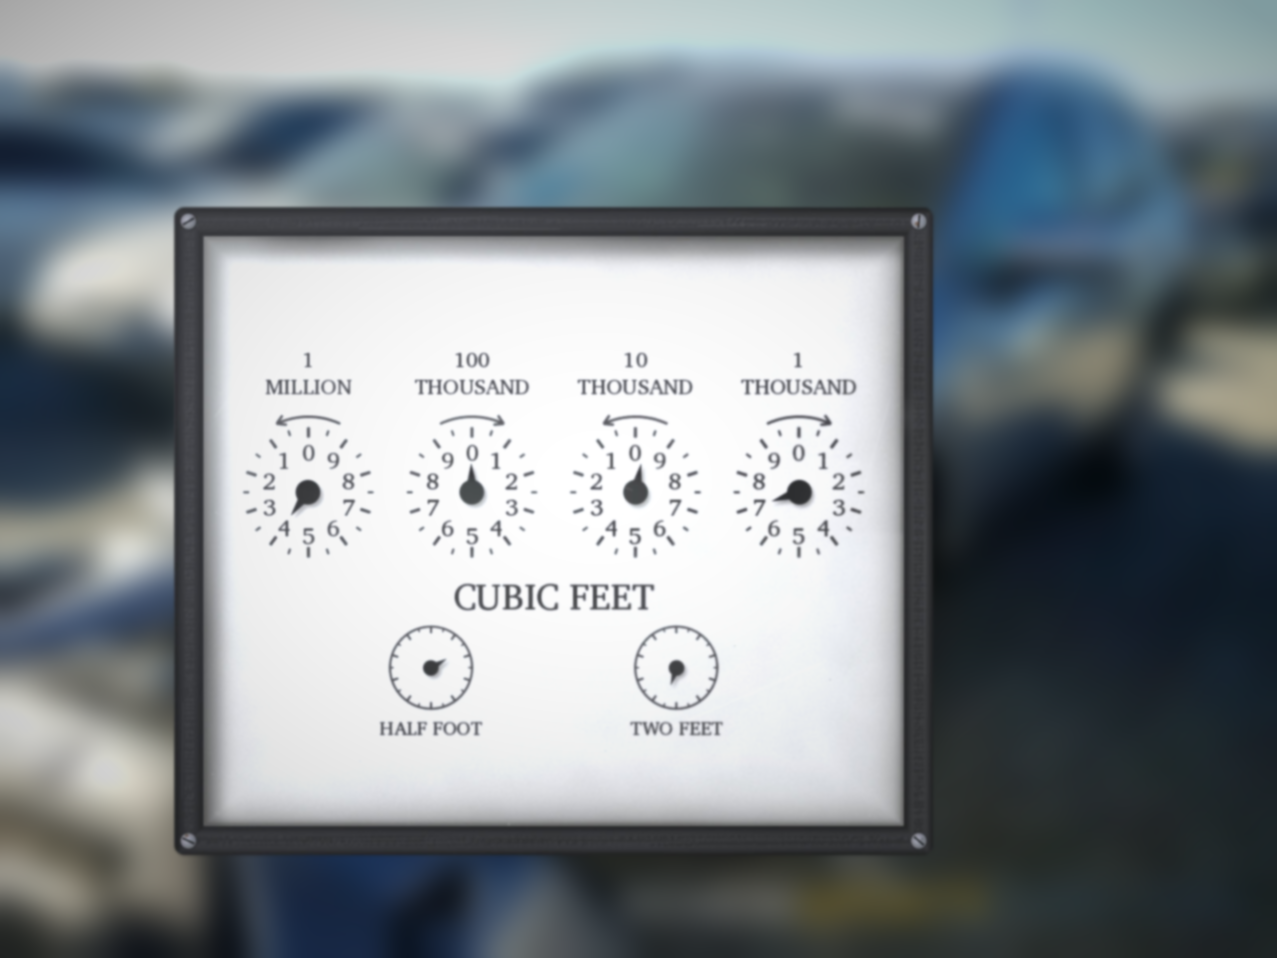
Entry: 399700 ft³
